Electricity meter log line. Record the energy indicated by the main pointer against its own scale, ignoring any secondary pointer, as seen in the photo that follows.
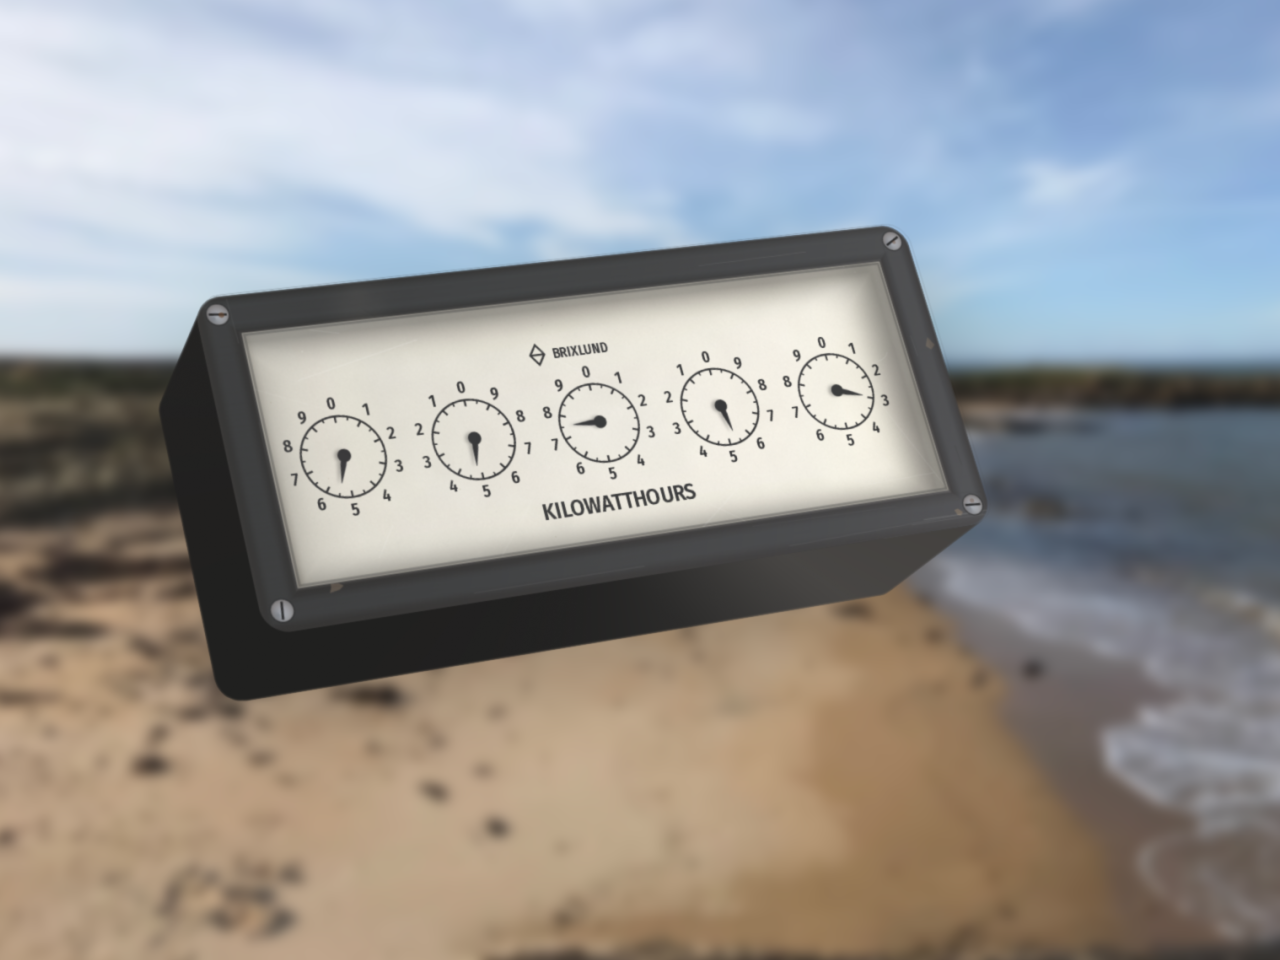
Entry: 54753 kWh
